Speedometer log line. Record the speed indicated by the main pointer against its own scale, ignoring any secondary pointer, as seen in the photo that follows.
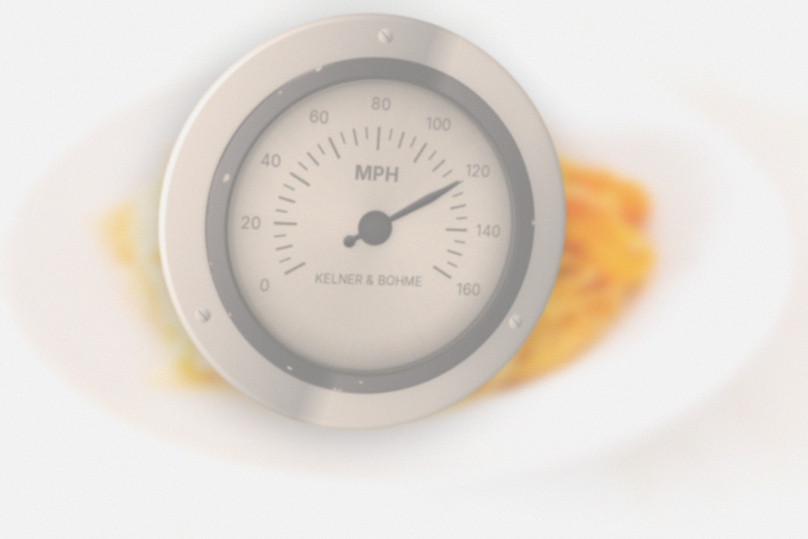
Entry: 120 mph
